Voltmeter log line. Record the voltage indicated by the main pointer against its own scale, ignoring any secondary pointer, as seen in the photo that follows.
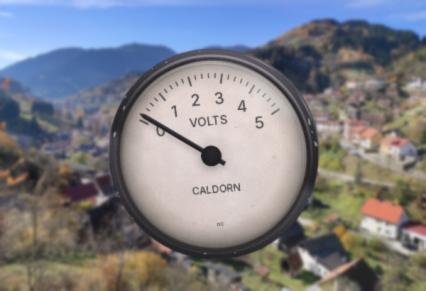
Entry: 0.2 V
